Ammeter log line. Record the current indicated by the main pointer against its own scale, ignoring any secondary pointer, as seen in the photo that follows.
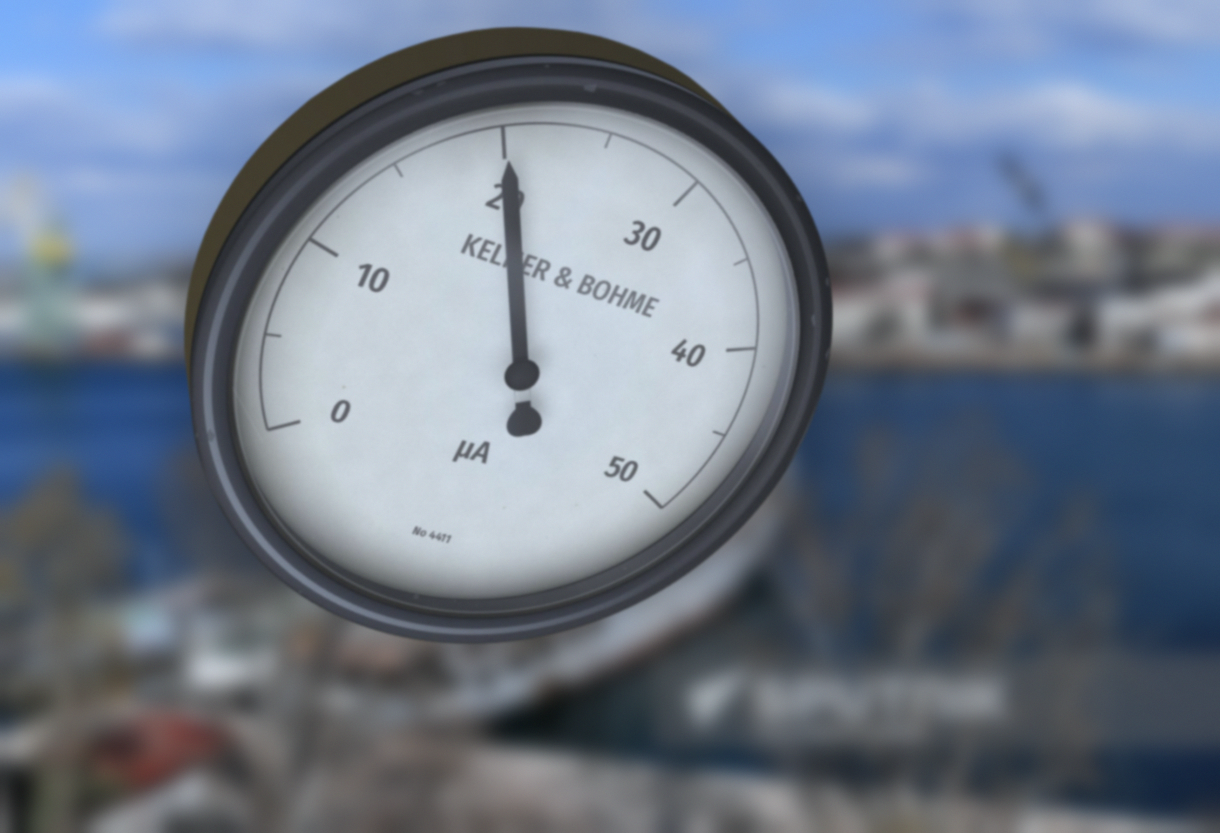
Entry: 20 µA
